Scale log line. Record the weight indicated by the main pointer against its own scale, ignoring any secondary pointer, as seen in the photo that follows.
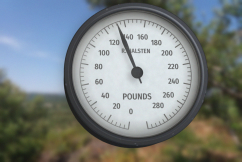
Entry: 132 lb
